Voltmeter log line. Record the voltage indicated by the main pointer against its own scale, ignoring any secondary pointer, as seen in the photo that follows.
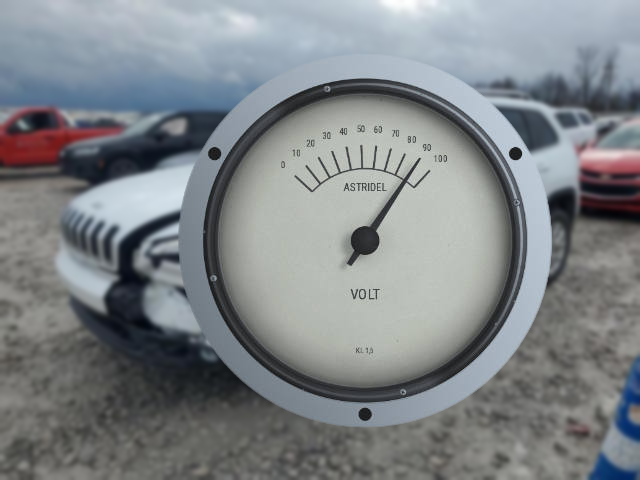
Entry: 90 V
